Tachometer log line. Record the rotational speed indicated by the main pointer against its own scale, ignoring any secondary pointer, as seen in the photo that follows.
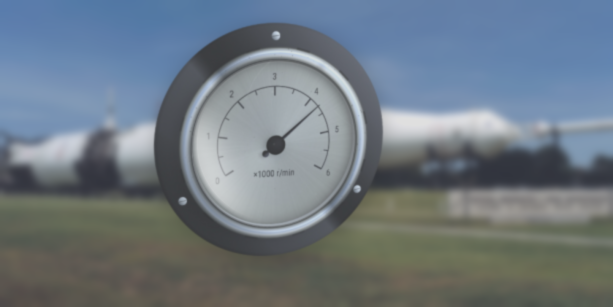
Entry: 4250 rpm
